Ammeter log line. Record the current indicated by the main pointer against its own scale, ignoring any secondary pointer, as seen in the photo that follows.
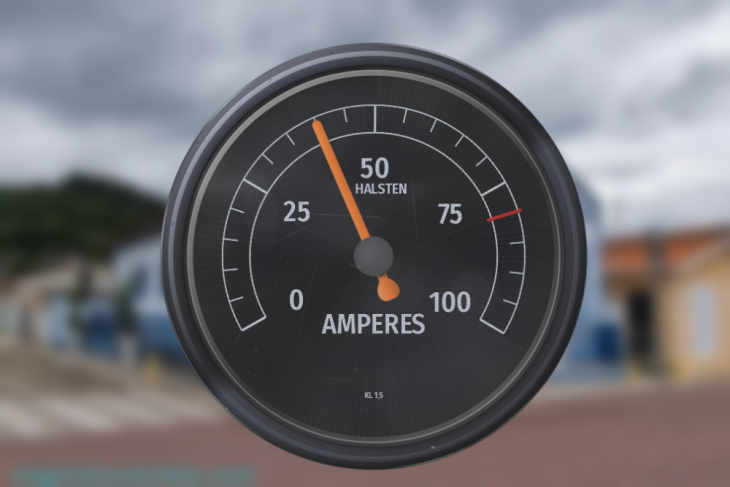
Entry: 40 A
